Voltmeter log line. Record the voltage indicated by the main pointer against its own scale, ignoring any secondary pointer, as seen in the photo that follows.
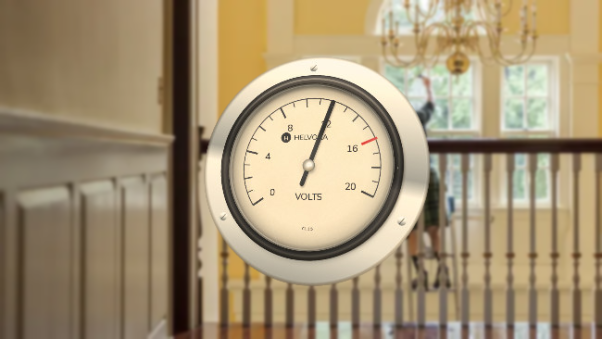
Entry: 12 V
